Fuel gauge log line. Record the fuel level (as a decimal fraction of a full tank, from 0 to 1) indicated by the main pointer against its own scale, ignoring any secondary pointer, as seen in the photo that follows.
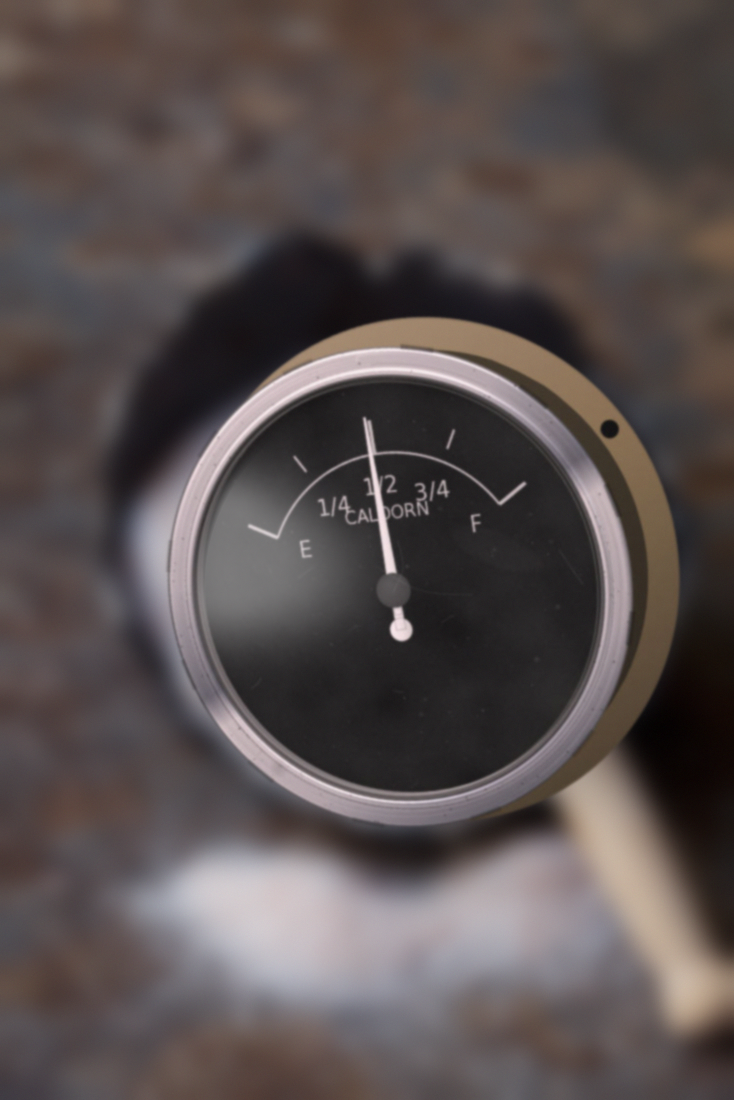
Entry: 0.5
